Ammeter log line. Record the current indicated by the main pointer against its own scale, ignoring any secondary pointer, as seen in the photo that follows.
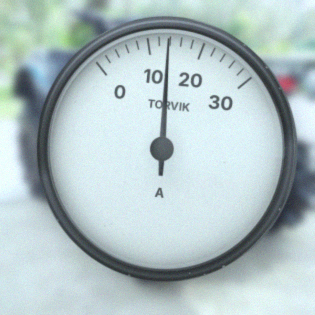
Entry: 14 A
